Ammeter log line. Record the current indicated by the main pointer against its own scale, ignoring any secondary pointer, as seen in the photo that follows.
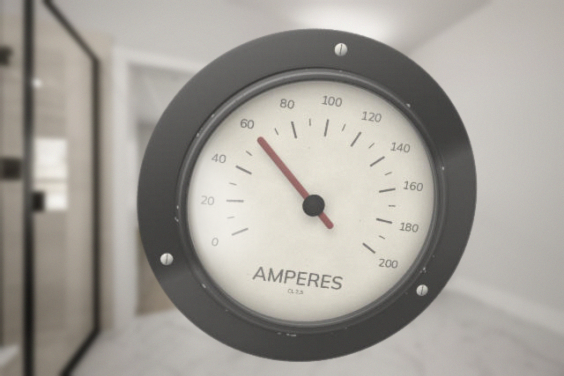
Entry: 60 A
